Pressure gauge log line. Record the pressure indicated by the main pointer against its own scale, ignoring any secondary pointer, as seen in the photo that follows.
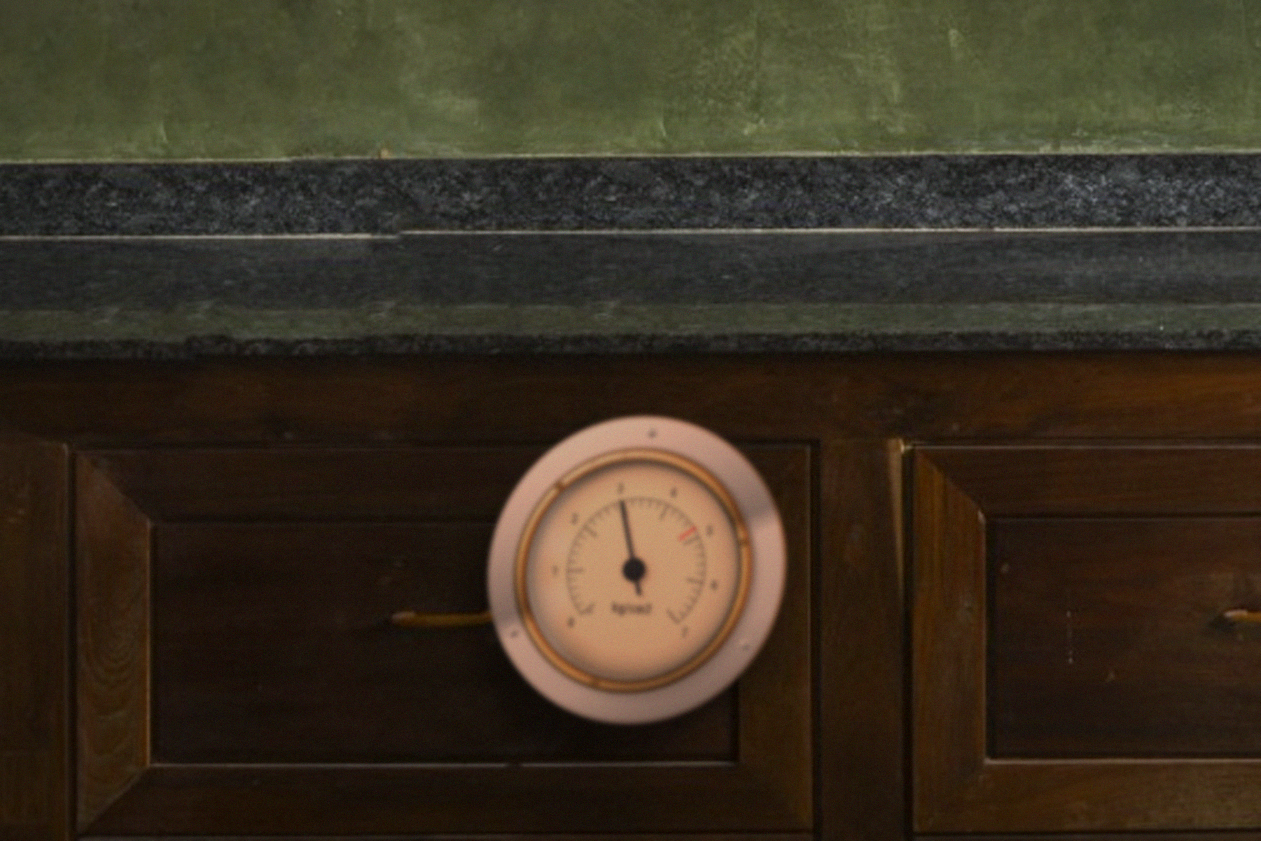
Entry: 3 kg/cm²
